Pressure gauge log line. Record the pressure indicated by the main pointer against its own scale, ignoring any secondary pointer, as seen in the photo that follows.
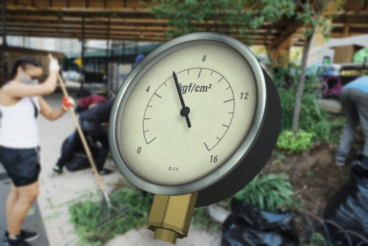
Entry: 6 kg/cm²
